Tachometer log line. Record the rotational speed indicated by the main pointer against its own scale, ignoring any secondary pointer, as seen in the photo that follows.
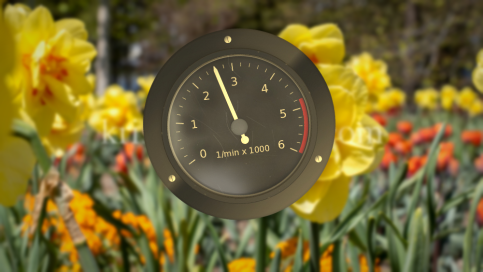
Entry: 2600 rpm
